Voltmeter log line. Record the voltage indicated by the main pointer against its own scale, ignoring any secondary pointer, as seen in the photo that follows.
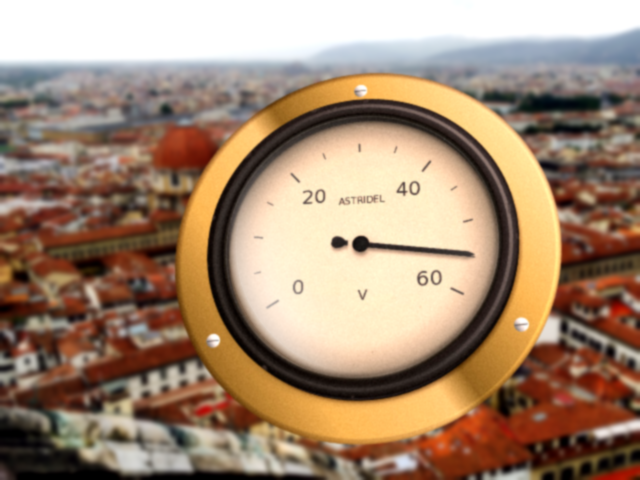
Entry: 55 V
